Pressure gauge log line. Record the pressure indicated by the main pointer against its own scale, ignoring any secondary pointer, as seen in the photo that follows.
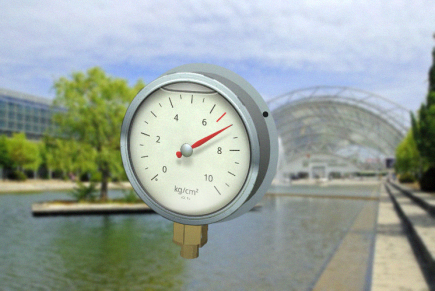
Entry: 7 kg/cm²
